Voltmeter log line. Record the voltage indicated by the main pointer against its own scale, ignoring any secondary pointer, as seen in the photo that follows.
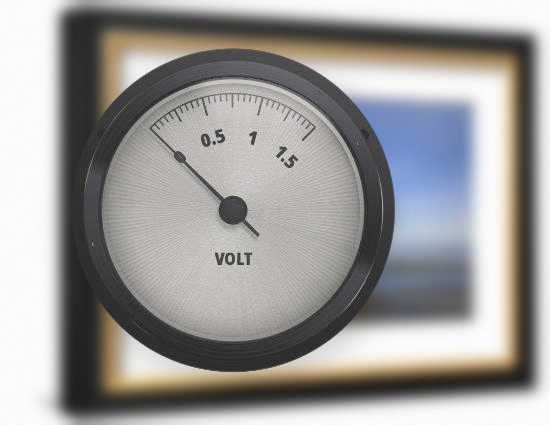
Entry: 0 V
